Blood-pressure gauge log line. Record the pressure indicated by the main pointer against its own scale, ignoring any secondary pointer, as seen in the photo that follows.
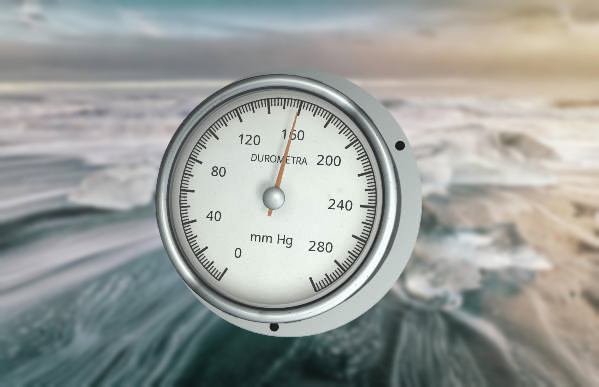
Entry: 160 mmHg
